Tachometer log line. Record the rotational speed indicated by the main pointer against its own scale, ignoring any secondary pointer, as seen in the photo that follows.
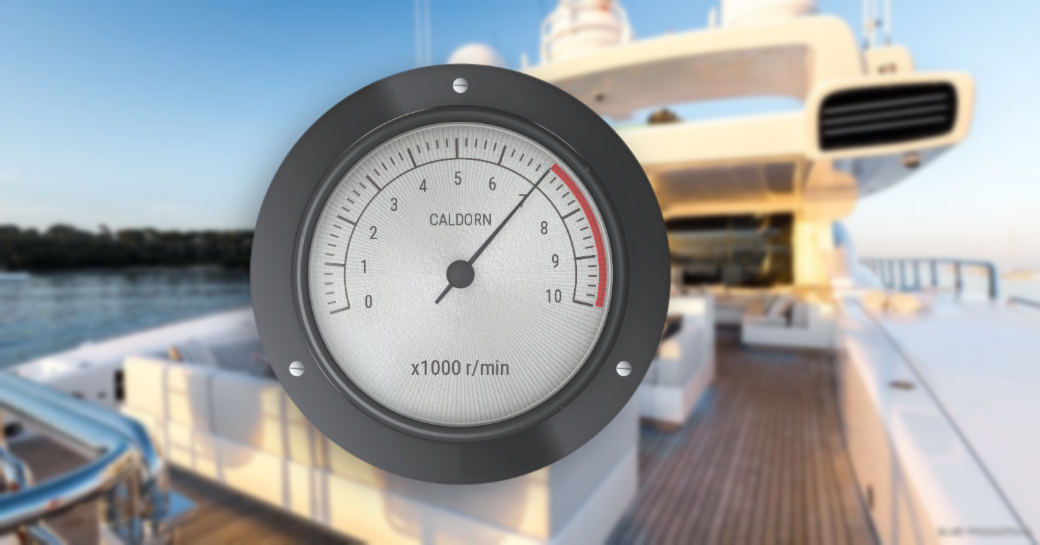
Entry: 7000 rpm
